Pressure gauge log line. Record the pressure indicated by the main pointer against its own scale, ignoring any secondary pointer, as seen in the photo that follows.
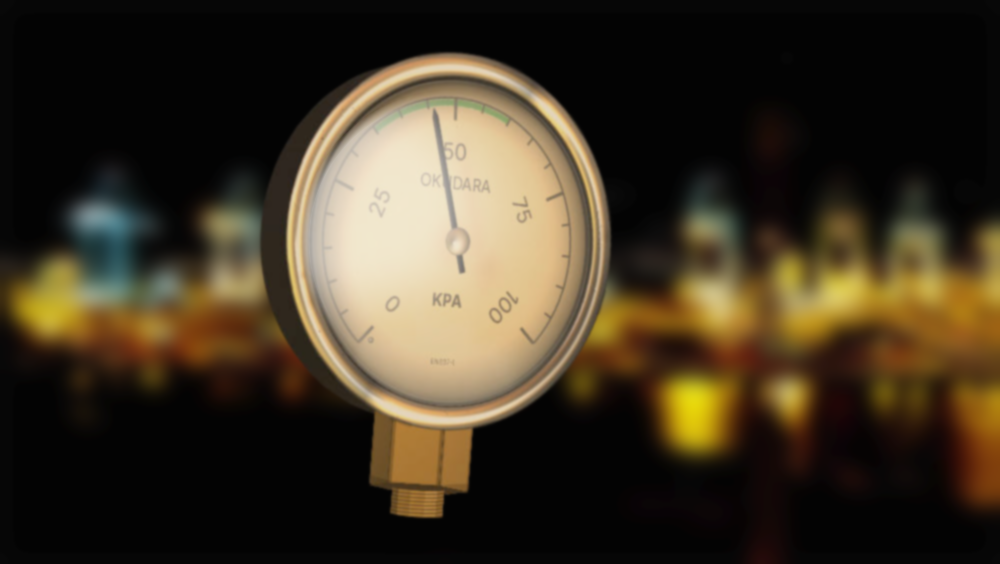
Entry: 45 kPa
